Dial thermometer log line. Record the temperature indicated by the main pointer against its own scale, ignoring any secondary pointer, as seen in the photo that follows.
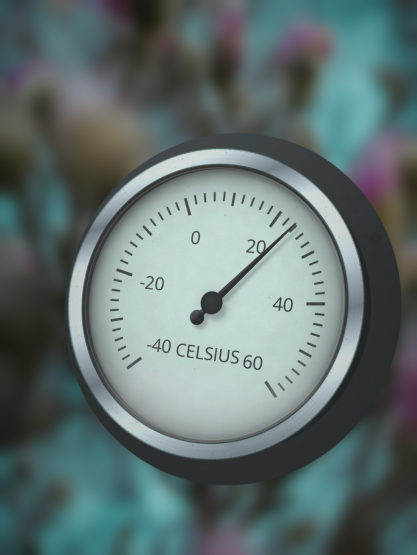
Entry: 24 °C
